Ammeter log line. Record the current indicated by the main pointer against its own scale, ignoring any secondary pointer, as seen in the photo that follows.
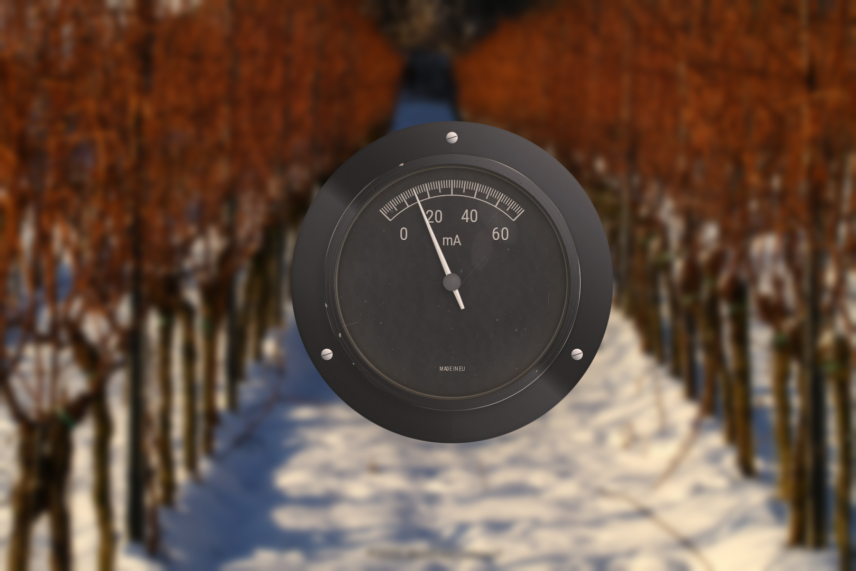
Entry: 15 mA
